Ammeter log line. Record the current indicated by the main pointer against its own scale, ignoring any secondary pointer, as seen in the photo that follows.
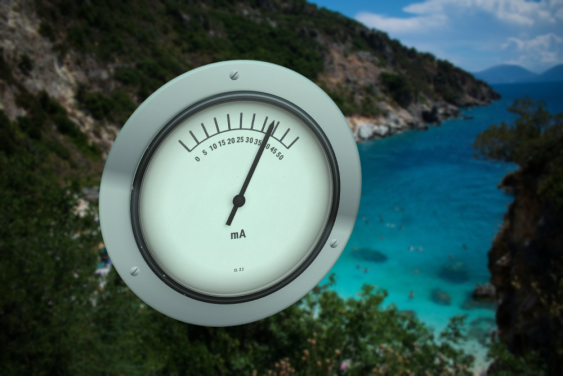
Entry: 37.5 mA
